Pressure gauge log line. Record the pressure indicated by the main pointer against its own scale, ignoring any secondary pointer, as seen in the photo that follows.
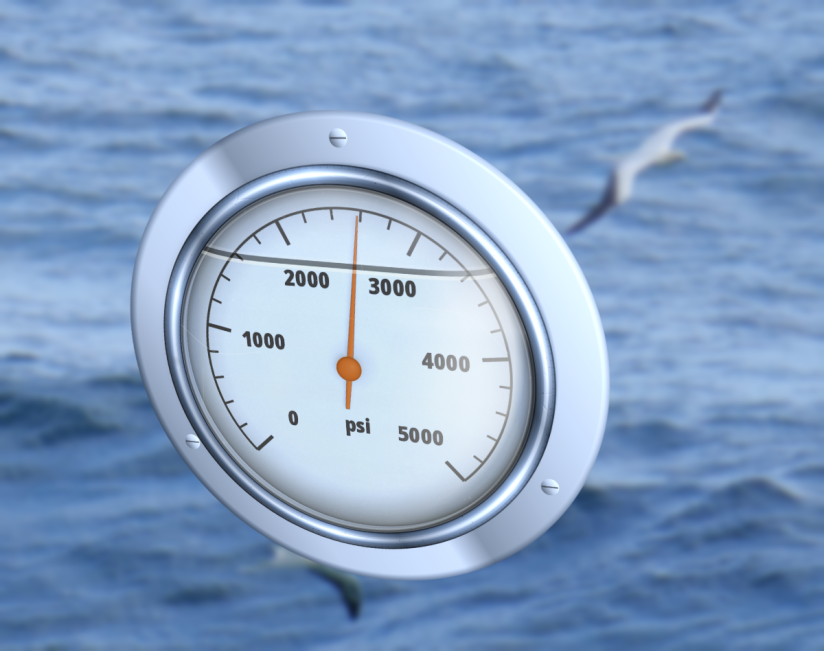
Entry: 2600 psi
